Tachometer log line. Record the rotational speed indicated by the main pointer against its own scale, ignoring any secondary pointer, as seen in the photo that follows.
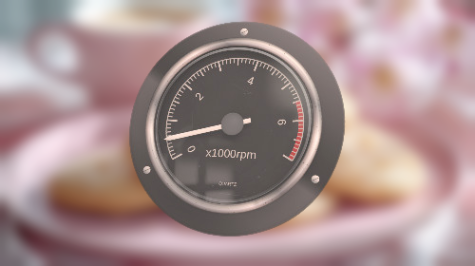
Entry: 500 rpm
